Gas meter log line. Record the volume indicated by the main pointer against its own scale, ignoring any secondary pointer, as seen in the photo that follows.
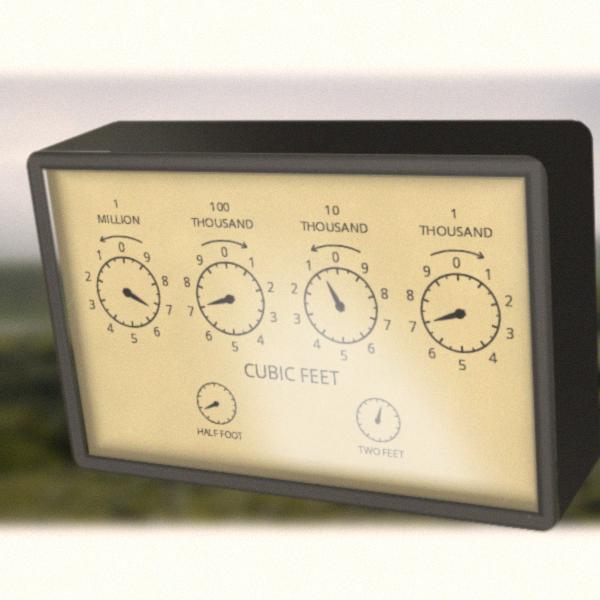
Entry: 670700 ft³
